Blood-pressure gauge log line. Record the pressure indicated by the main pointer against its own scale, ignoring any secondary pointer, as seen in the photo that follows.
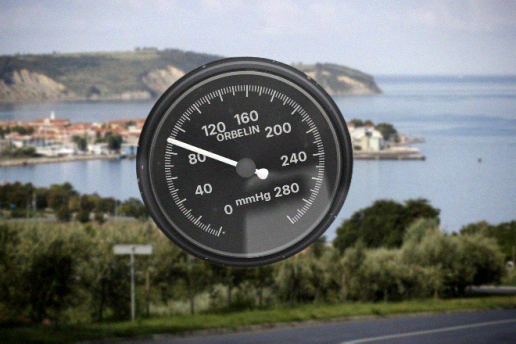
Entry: 90 mmHg
